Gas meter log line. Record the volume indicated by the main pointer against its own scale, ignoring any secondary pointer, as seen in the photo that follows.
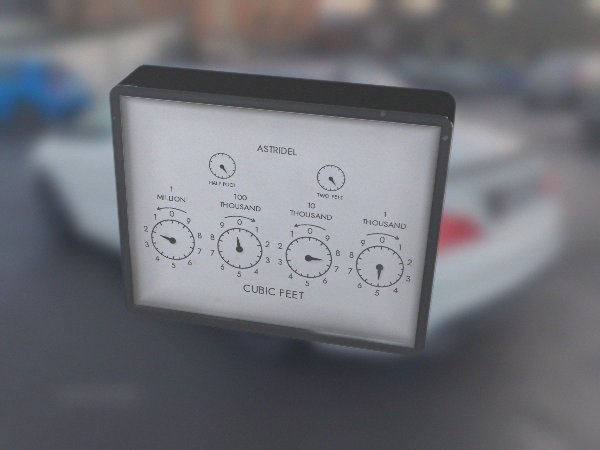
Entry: 197500 ft³
